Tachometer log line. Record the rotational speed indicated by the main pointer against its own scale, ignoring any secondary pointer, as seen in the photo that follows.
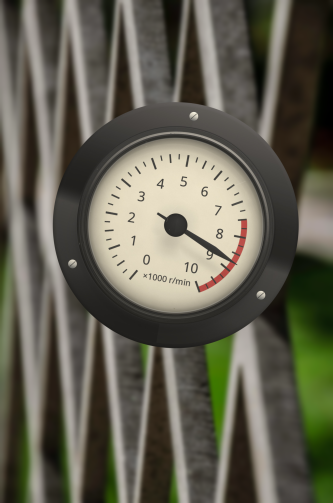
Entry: 8750 rpm
